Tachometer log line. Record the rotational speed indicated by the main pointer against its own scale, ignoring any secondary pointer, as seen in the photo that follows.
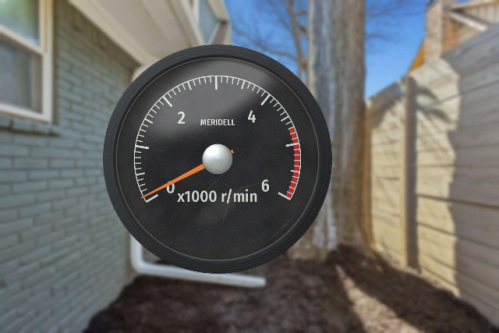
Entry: 100 rpm
